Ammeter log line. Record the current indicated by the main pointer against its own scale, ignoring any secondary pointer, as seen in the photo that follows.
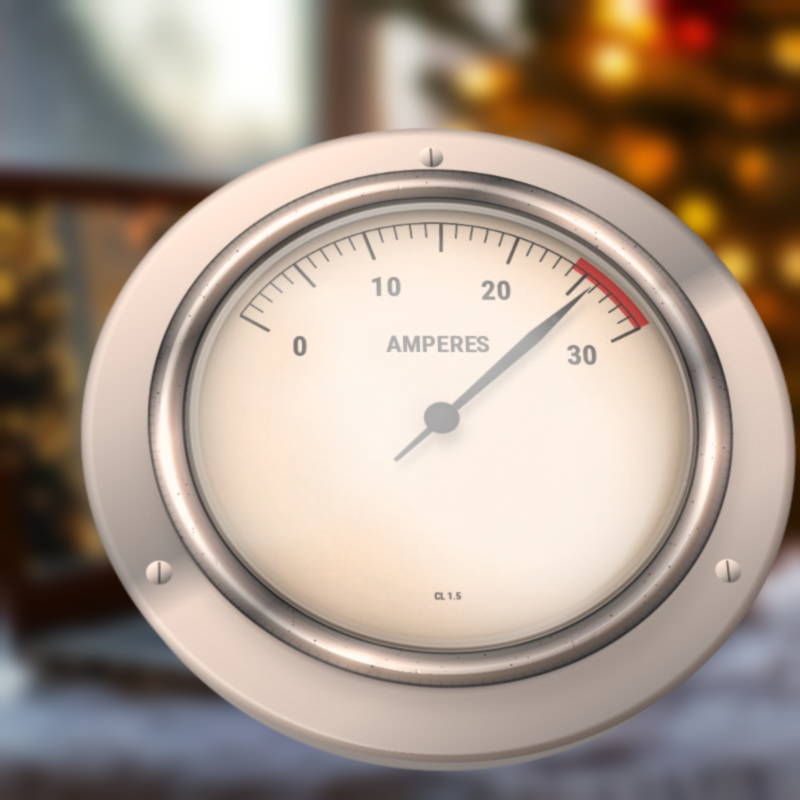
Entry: 26 A
